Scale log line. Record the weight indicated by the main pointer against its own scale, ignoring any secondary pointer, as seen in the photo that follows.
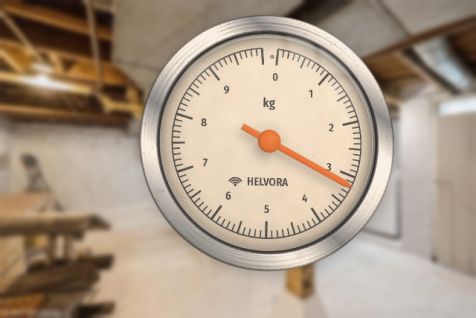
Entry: 3.2 kg
